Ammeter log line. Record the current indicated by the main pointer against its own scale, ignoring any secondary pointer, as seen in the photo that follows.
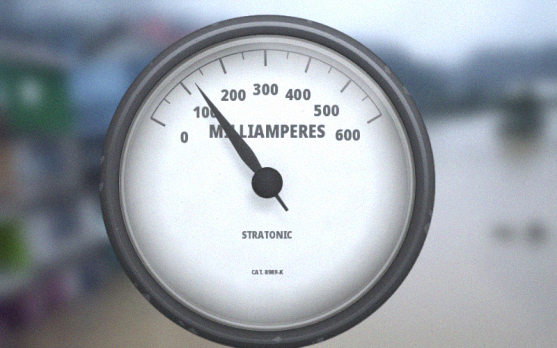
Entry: 125 mA
